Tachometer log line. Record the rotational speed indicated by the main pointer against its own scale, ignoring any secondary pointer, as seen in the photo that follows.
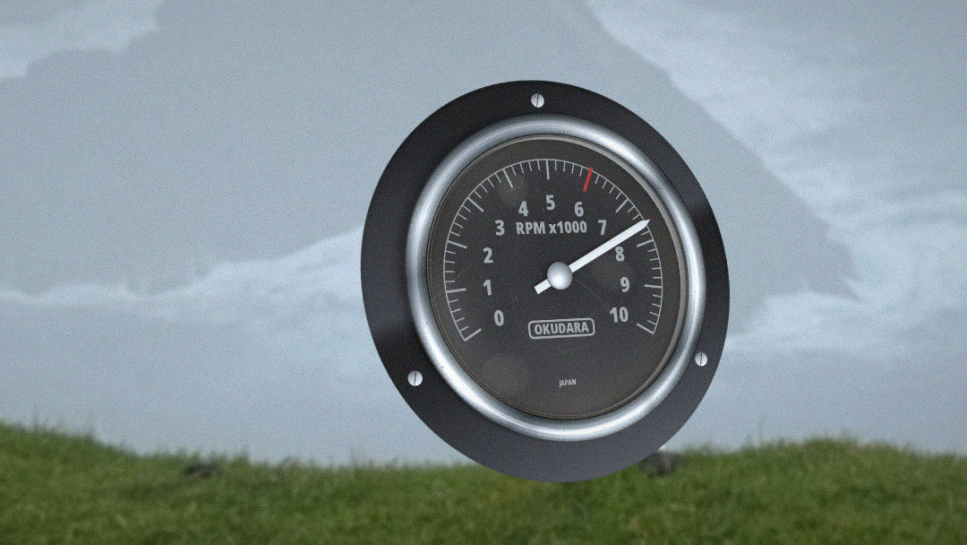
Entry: 7600 rpm
